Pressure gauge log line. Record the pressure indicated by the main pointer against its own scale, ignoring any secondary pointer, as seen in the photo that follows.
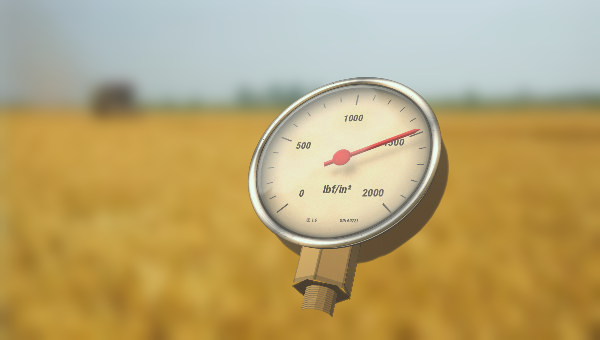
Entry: 1500 psi
